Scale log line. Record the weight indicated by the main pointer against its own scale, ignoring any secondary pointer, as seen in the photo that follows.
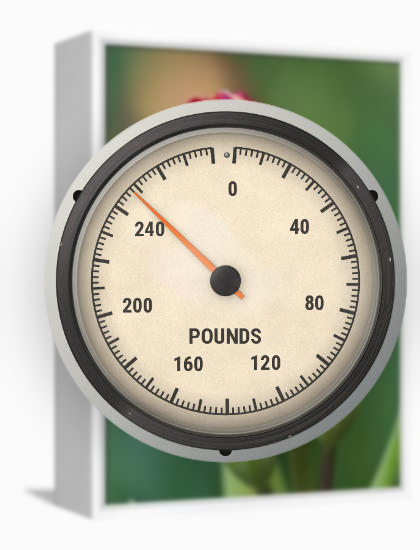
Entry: 248 lb
